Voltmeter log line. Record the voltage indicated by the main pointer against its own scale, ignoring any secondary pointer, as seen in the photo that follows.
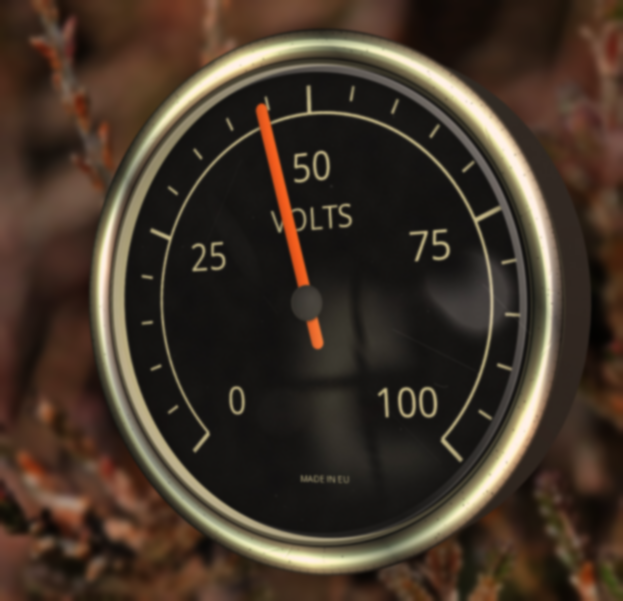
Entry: 45 V
